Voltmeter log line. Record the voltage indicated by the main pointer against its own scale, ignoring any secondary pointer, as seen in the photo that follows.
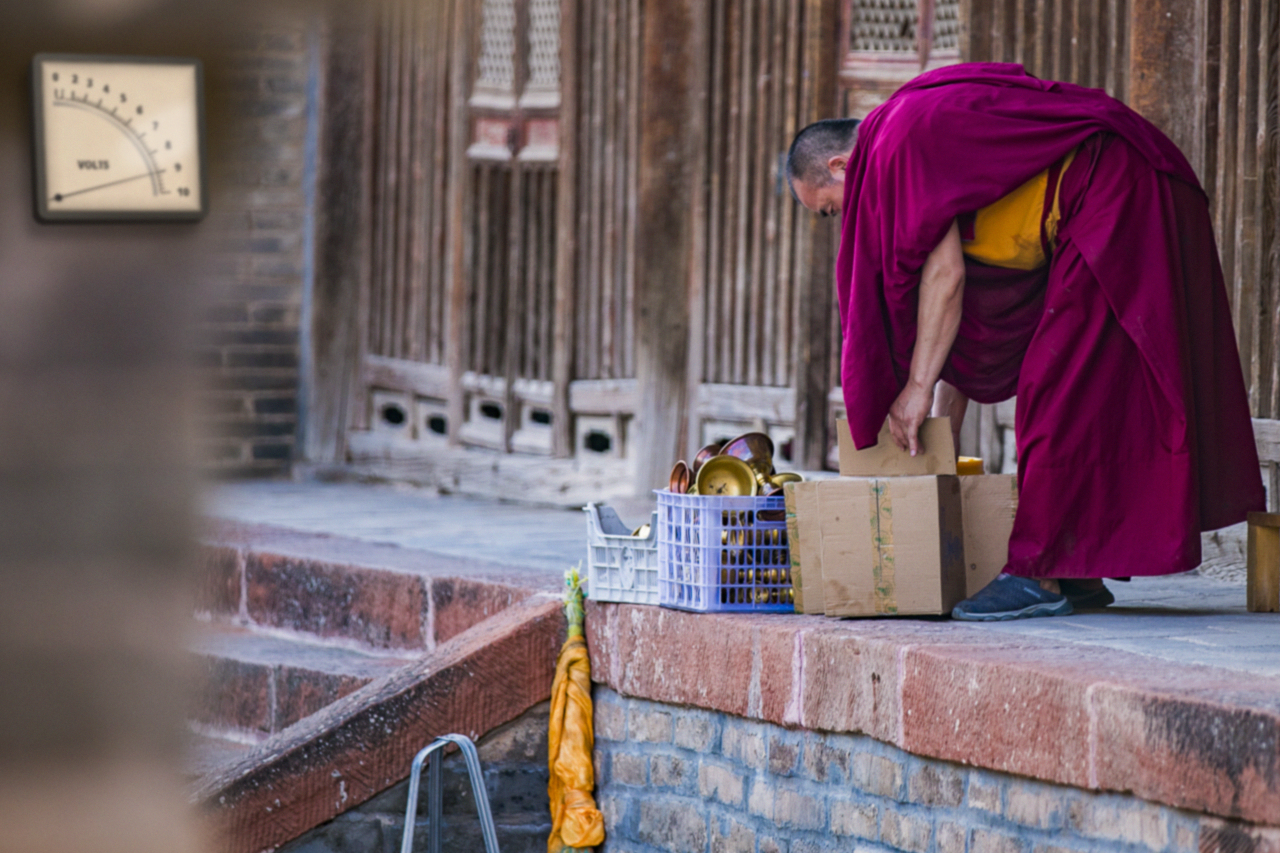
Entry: 9 V
